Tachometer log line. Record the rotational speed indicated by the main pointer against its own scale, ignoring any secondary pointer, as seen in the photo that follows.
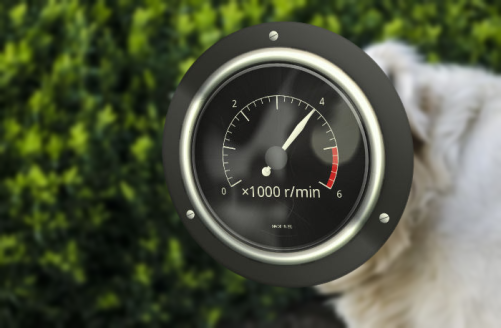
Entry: 4000 rpm
